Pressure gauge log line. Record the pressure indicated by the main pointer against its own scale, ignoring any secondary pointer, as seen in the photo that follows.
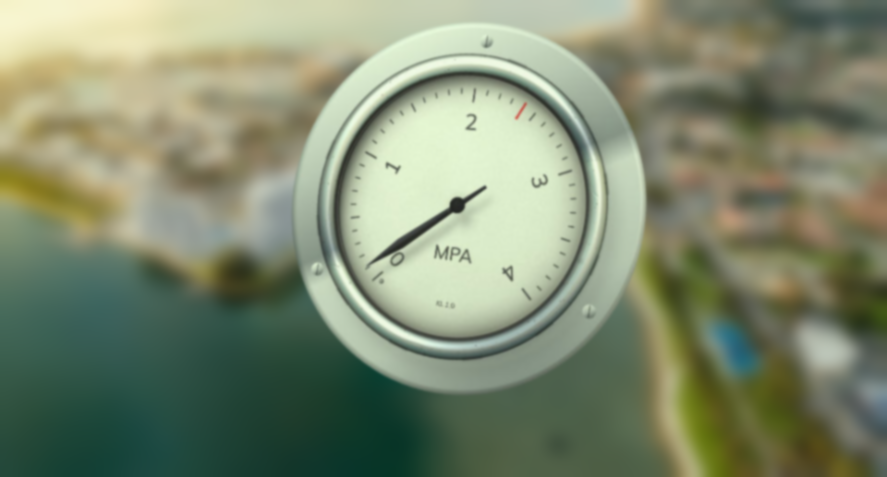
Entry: 0.1 MPa
